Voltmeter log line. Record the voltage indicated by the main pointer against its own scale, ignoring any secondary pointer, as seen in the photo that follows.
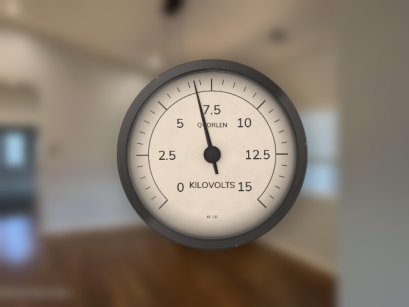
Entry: 6.75 kV
